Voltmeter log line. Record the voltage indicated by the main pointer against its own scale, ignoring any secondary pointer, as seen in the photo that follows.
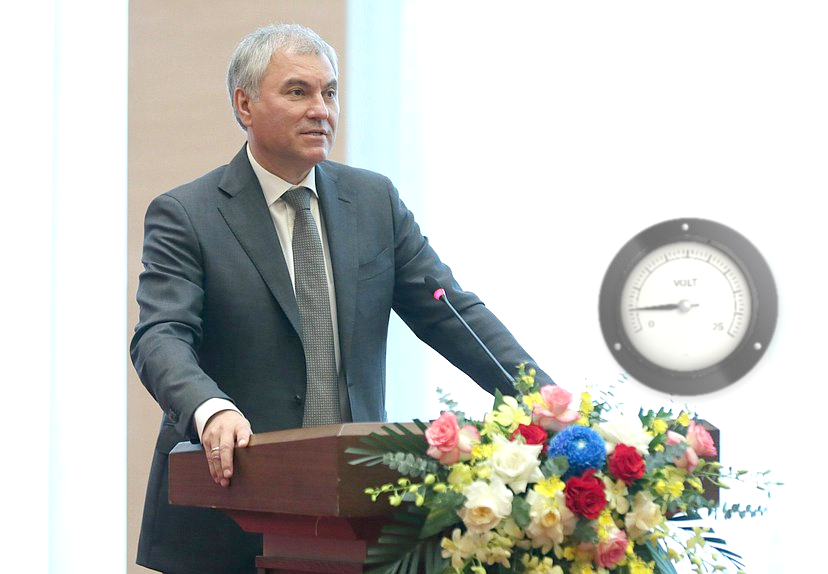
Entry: 2.5 V
